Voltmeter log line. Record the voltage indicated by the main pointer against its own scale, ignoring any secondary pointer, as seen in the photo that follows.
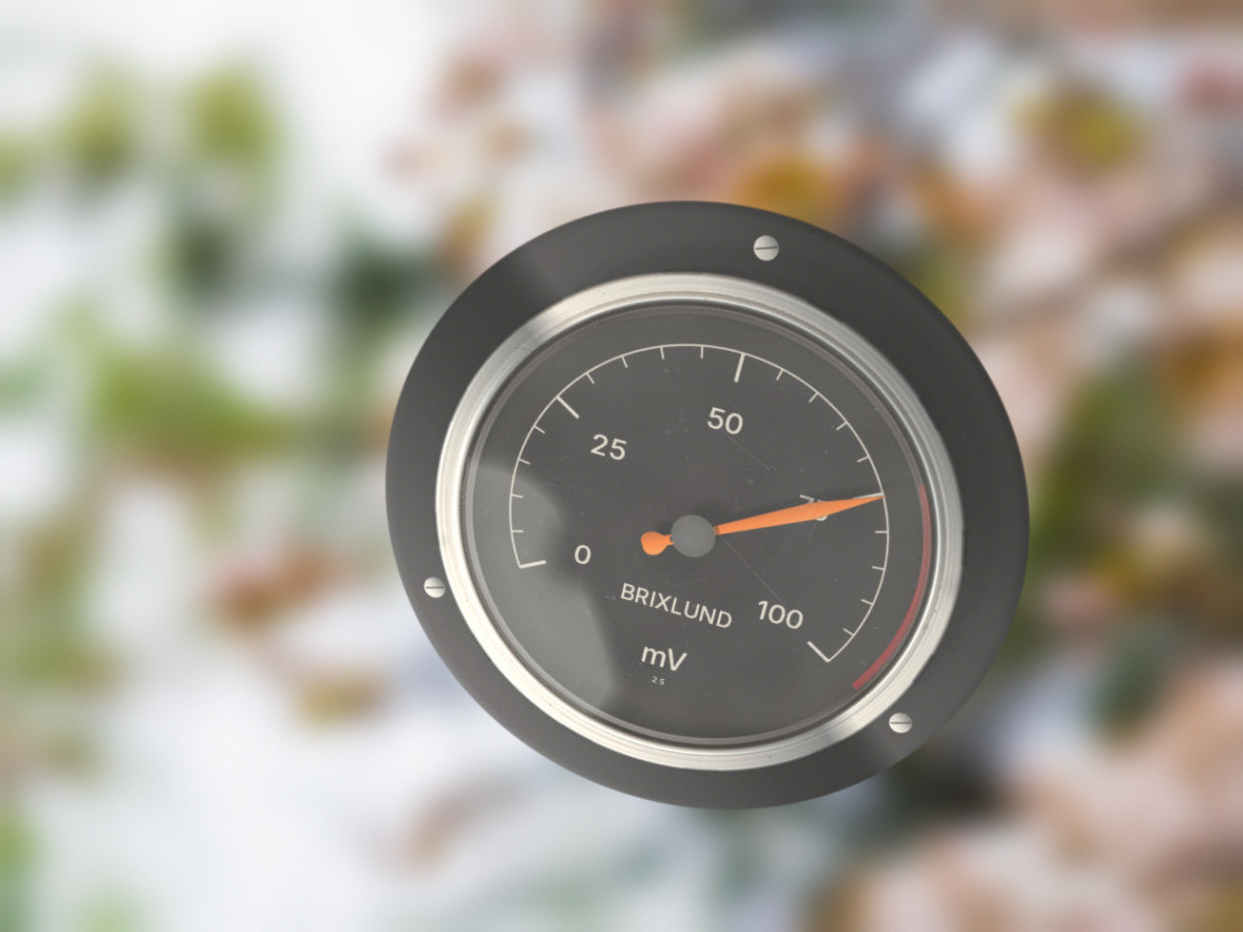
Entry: 75 mV
